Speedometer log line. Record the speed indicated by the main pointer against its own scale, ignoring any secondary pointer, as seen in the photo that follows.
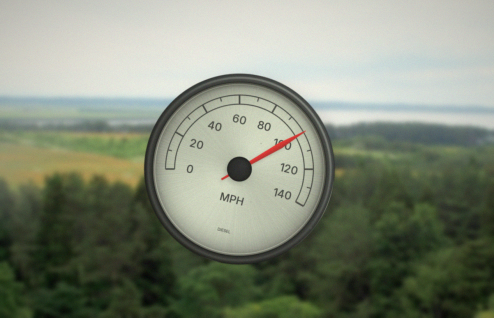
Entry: 100 mph
